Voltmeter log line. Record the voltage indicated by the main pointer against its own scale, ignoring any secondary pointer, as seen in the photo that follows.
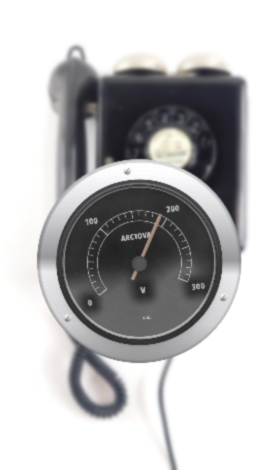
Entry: 190 V
